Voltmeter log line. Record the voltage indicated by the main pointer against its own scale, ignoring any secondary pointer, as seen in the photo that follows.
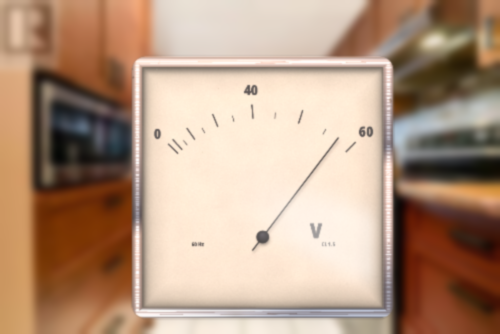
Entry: 57.5 V
